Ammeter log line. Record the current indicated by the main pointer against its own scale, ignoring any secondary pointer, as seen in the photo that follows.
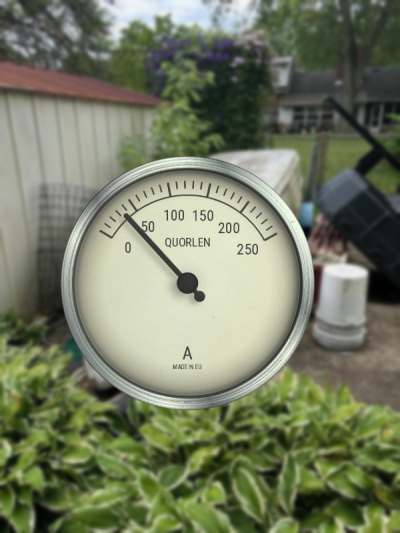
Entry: 35 A
